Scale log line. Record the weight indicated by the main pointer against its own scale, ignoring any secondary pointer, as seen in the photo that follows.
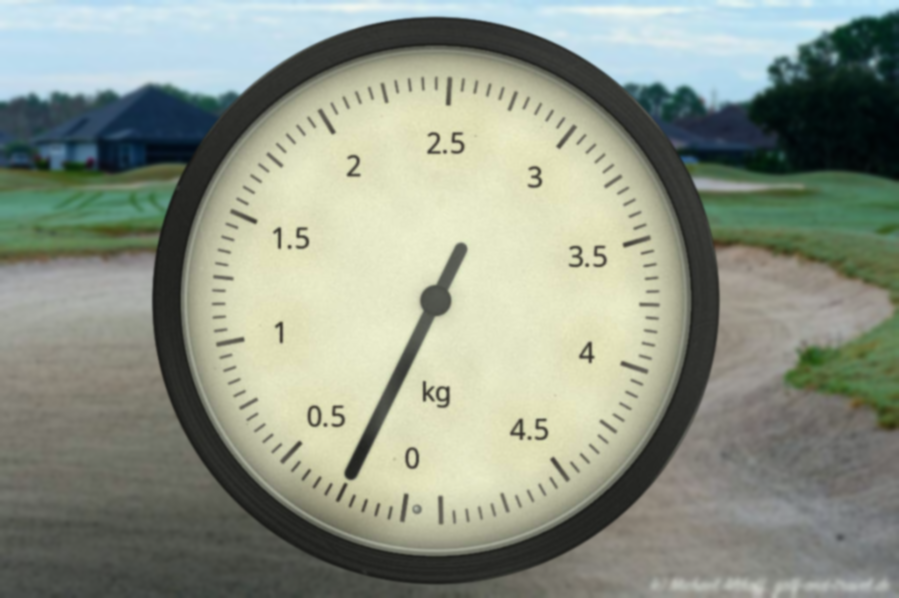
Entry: 0.25 kg
